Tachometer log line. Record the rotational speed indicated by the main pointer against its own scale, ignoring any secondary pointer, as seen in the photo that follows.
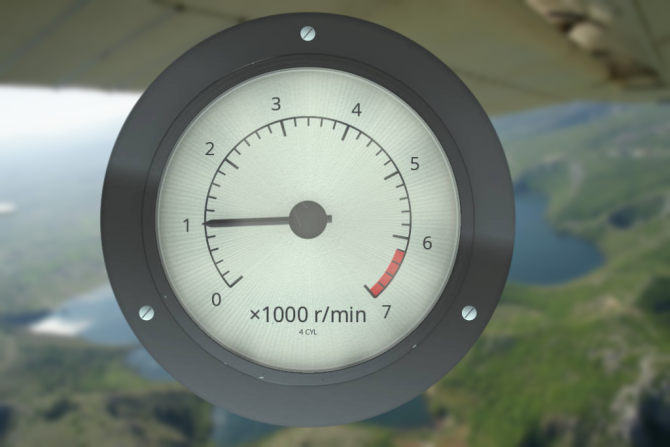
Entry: 1000 rpm
